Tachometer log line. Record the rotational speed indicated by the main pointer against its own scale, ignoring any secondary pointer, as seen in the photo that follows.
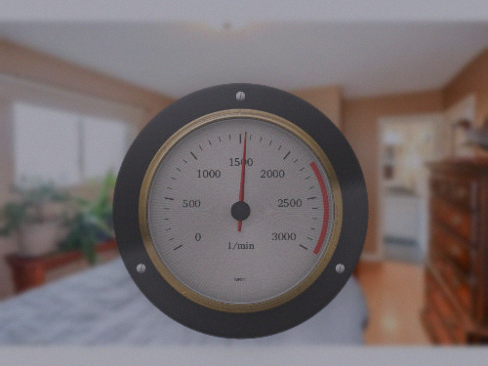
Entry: 1550 rpm
